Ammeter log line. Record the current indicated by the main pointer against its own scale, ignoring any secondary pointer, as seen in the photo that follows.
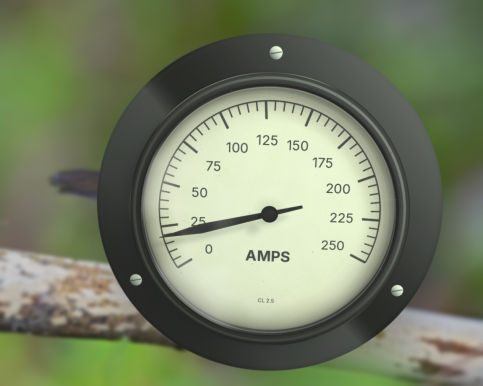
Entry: 20 A
